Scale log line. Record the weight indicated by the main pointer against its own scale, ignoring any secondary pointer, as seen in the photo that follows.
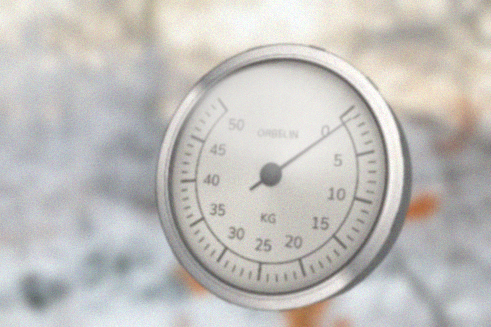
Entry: 1 kg
